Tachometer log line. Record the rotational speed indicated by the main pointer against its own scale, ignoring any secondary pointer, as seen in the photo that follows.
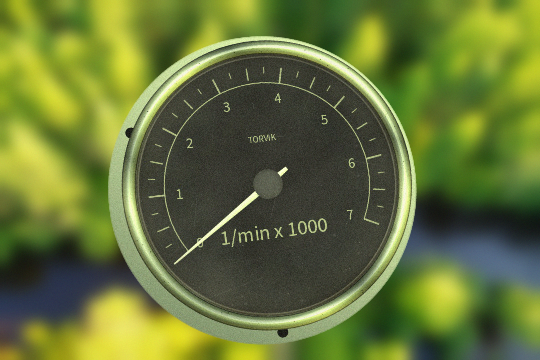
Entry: 0 rpm
